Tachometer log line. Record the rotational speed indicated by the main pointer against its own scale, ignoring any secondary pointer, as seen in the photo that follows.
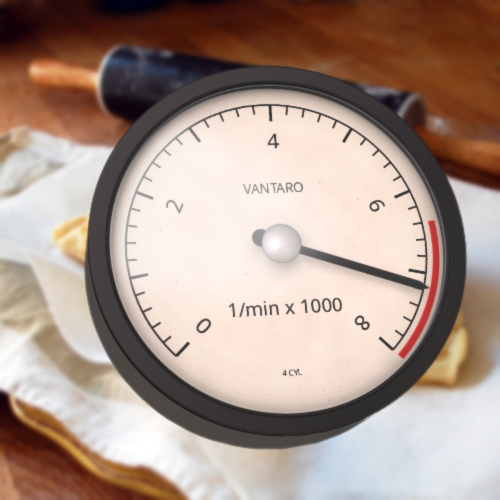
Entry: 7200 rpm
